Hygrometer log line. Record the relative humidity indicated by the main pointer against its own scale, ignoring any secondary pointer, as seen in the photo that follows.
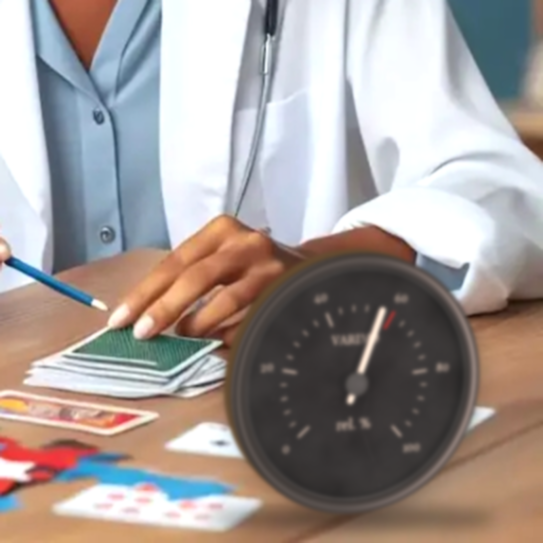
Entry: 56 %
